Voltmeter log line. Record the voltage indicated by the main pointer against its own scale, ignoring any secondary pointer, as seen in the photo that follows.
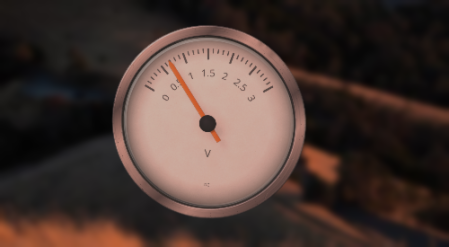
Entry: 0.7 V
